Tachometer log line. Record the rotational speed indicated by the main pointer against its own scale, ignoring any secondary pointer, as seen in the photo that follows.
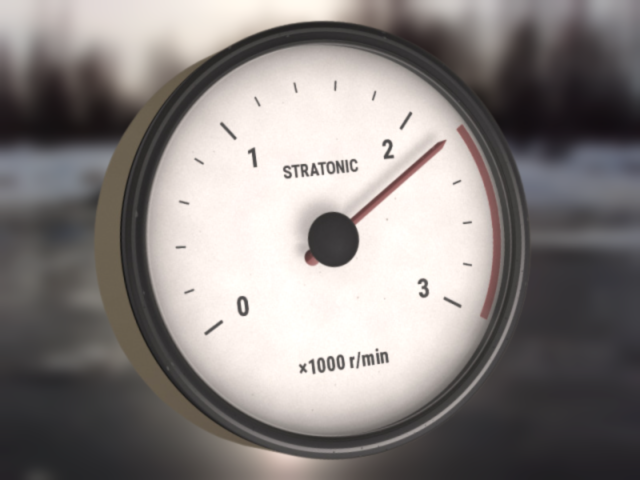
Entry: 2200 rpm
